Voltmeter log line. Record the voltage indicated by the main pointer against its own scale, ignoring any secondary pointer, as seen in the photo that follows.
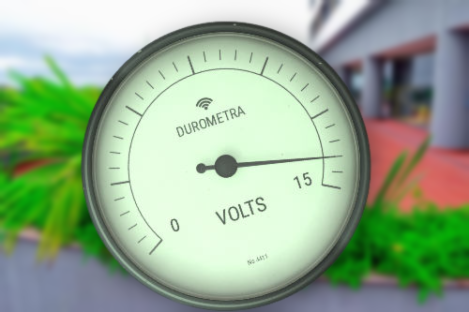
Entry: 14 V
